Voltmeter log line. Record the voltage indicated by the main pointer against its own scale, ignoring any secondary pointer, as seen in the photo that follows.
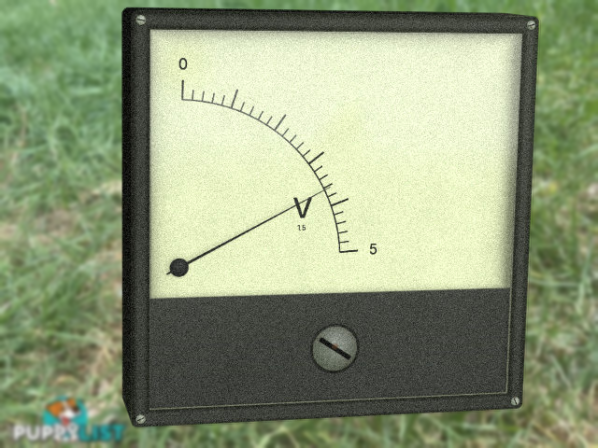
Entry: 3.6 V
